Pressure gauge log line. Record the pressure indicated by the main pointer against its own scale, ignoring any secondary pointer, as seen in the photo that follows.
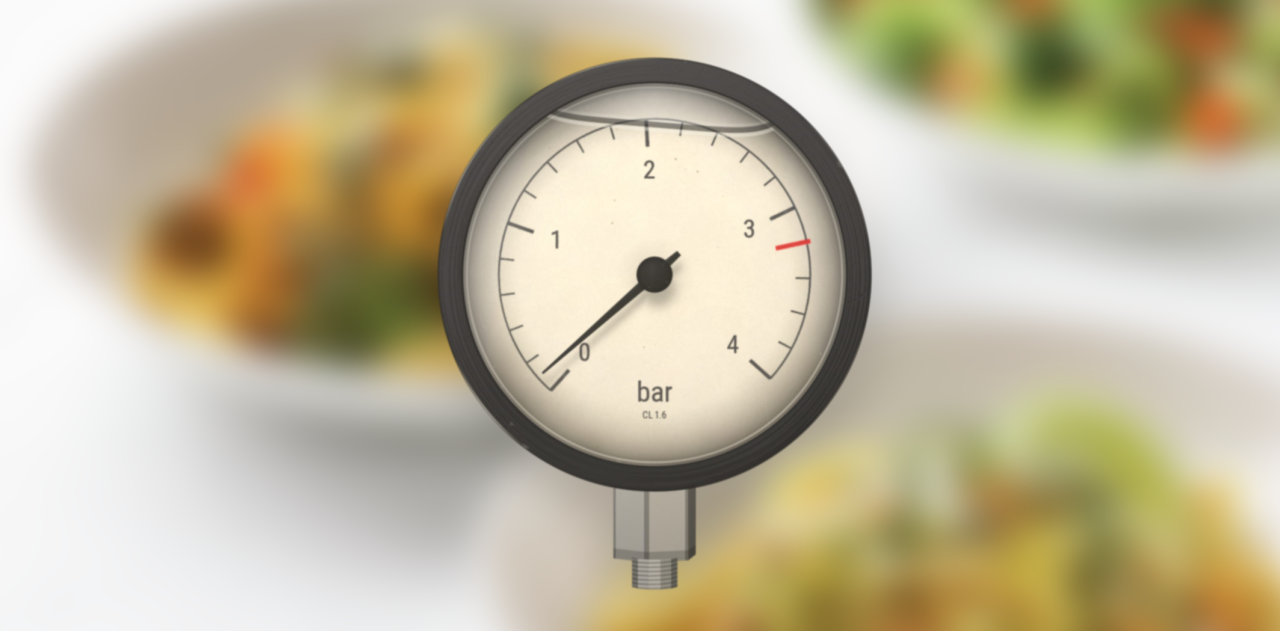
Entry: 0.1 bar
